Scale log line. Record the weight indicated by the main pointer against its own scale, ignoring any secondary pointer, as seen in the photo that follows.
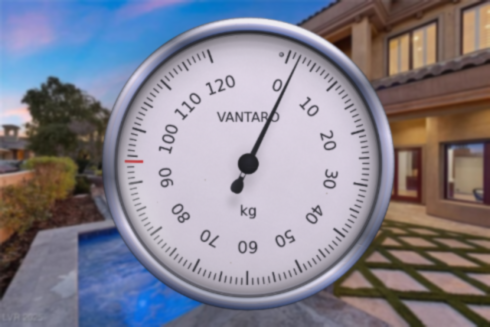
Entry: 2 kg
